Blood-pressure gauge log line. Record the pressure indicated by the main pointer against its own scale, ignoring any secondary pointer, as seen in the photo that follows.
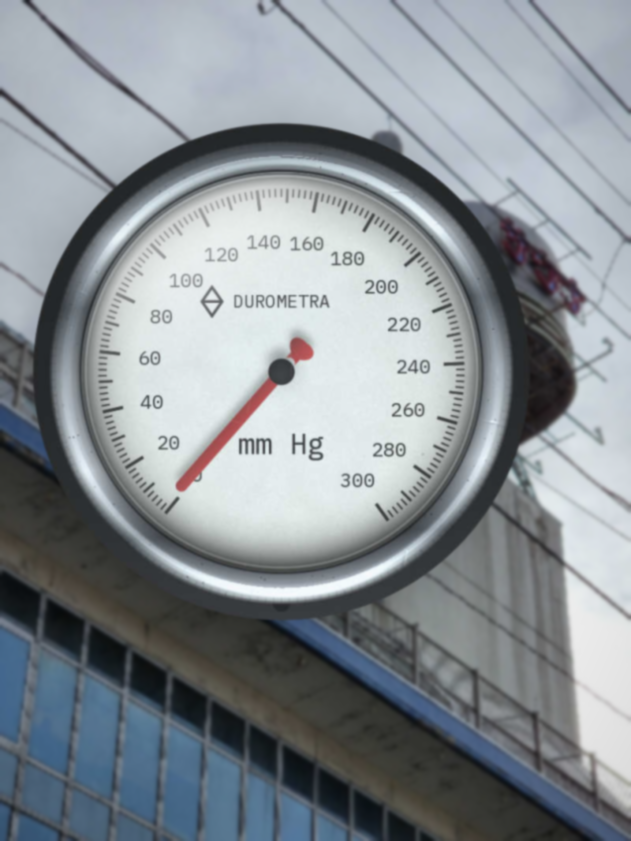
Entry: 2 mmHg
